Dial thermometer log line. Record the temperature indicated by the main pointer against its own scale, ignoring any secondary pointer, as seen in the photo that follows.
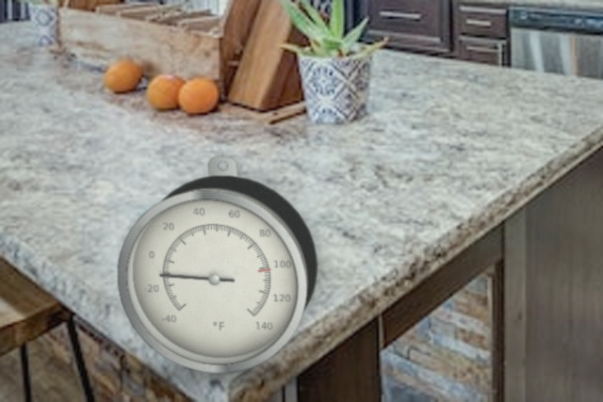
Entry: -10 °F
